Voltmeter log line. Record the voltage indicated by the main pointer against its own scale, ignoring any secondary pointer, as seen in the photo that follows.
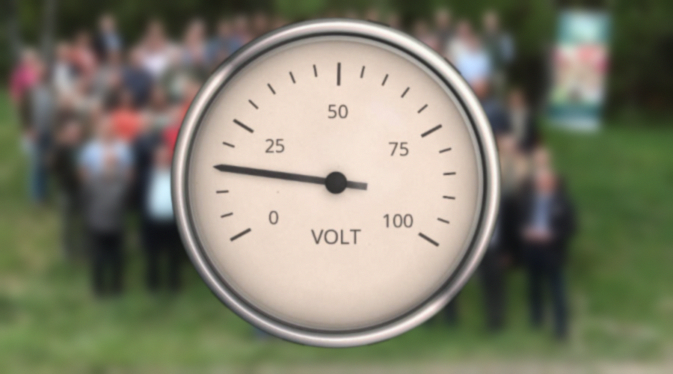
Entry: 15 V
